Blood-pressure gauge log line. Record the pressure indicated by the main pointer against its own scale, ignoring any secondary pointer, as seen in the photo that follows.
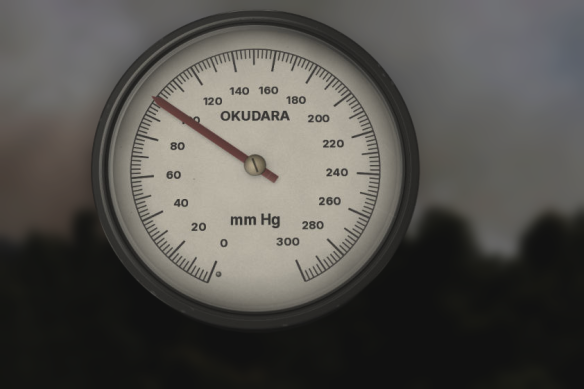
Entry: 98 mmHg
